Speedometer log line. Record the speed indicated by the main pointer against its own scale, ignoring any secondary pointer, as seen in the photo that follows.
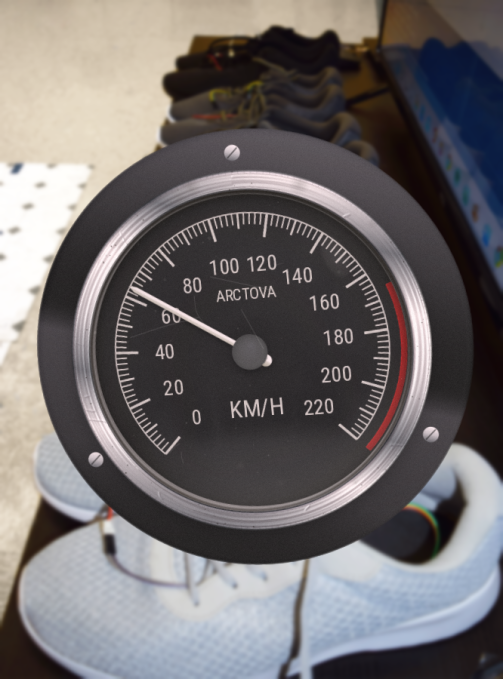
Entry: 64 km/h
